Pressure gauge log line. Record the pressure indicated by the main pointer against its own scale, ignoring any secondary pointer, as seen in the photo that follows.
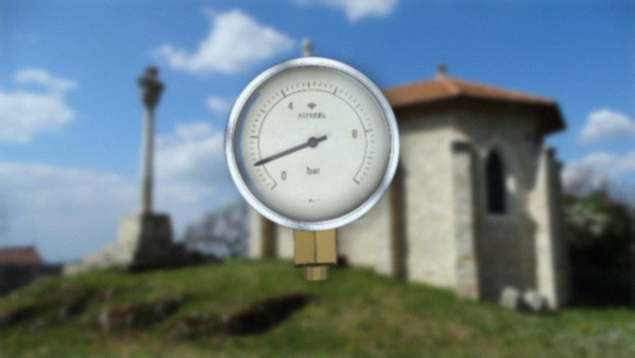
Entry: 1 bar
